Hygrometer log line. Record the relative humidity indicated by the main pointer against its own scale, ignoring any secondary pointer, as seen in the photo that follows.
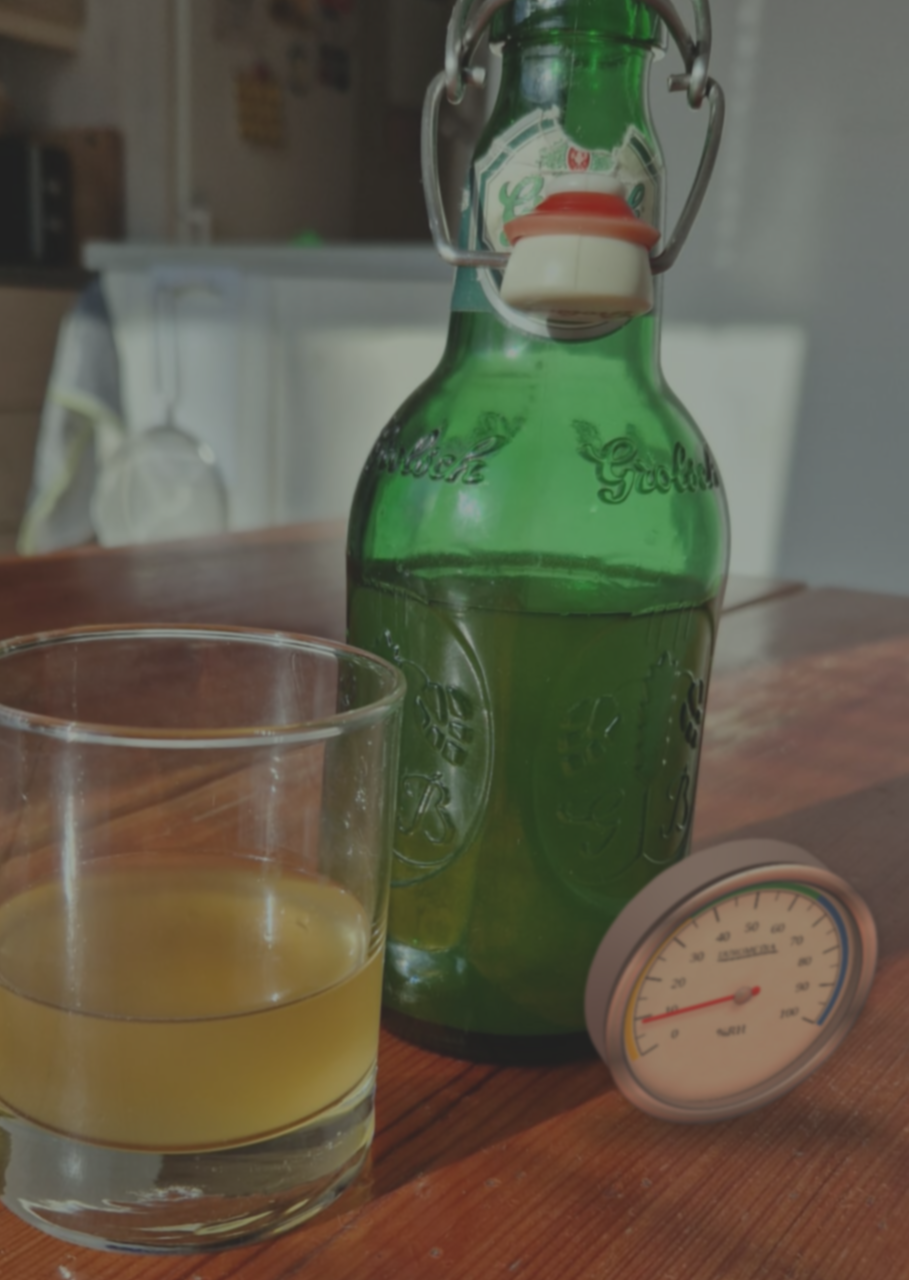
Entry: 10 %
